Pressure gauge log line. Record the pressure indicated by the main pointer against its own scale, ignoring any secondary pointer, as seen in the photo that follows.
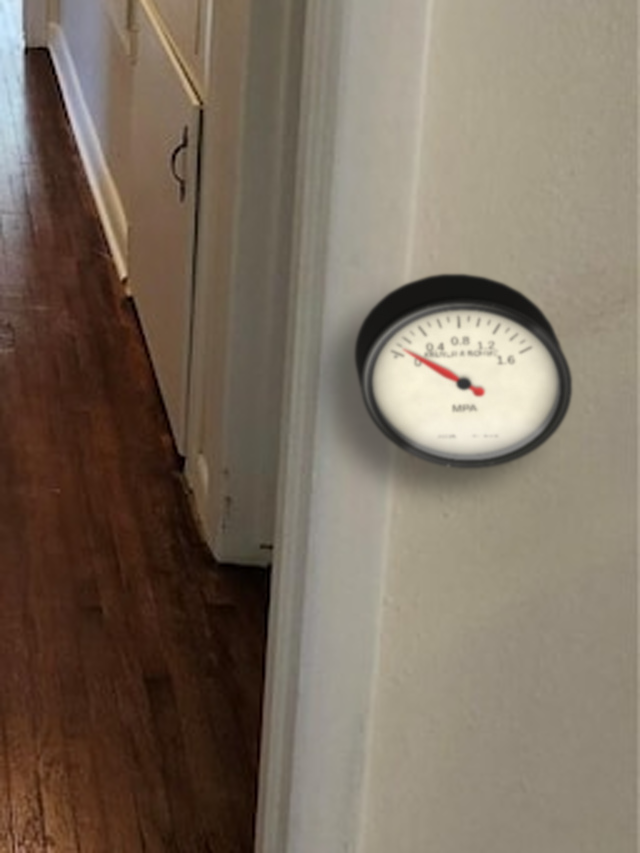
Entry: 0.1 MPa
